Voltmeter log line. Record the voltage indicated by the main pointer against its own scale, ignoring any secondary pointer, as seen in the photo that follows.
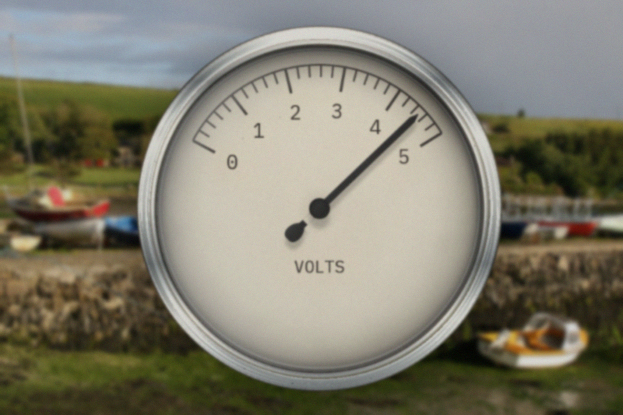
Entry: 4.5 V
